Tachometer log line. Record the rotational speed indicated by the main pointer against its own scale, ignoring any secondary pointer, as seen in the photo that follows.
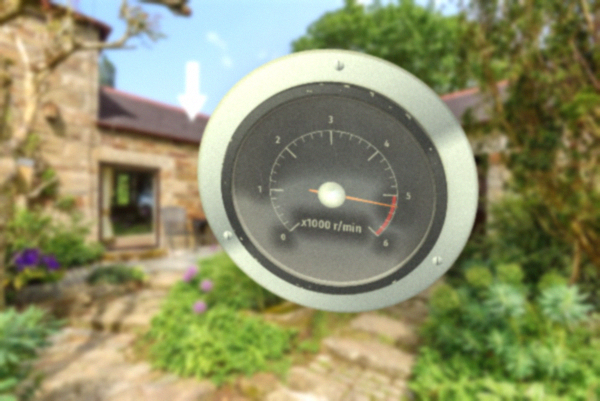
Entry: 5200 rpm
